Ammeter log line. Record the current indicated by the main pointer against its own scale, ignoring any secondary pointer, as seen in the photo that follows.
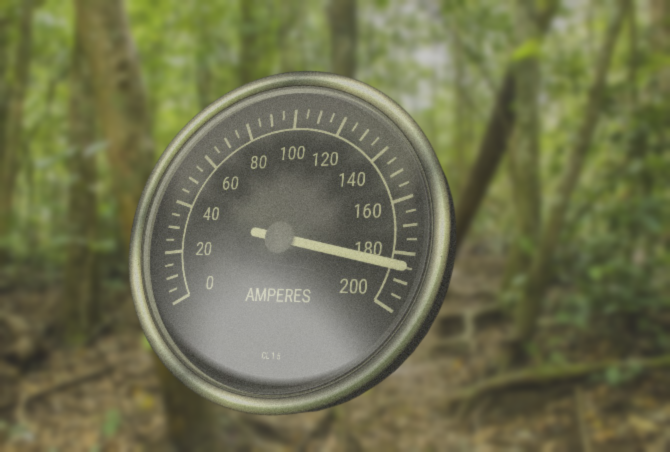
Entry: 185 A
